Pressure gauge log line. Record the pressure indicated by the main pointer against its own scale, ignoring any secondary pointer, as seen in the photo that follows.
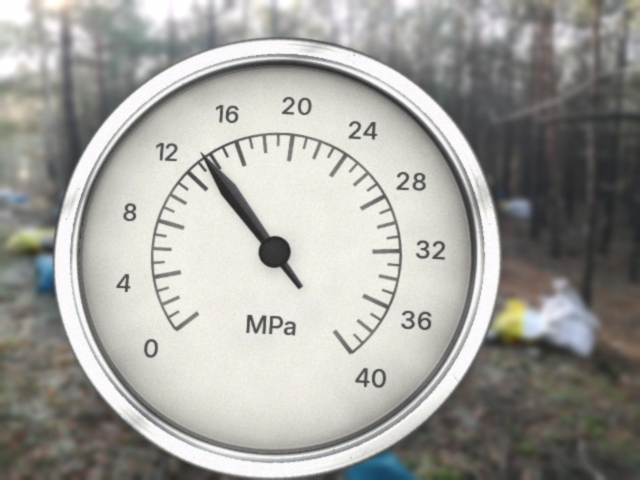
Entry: 13.5 MPa
